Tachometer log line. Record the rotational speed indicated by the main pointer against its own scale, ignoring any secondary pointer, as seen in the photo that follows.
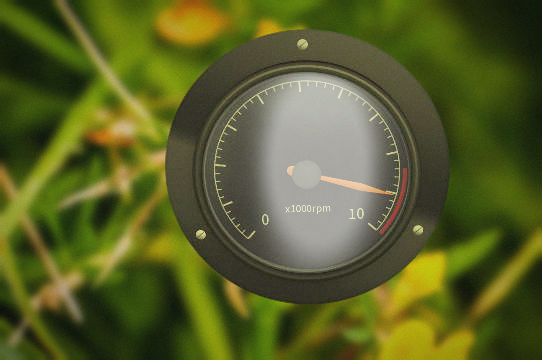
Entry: 9000 rpm
